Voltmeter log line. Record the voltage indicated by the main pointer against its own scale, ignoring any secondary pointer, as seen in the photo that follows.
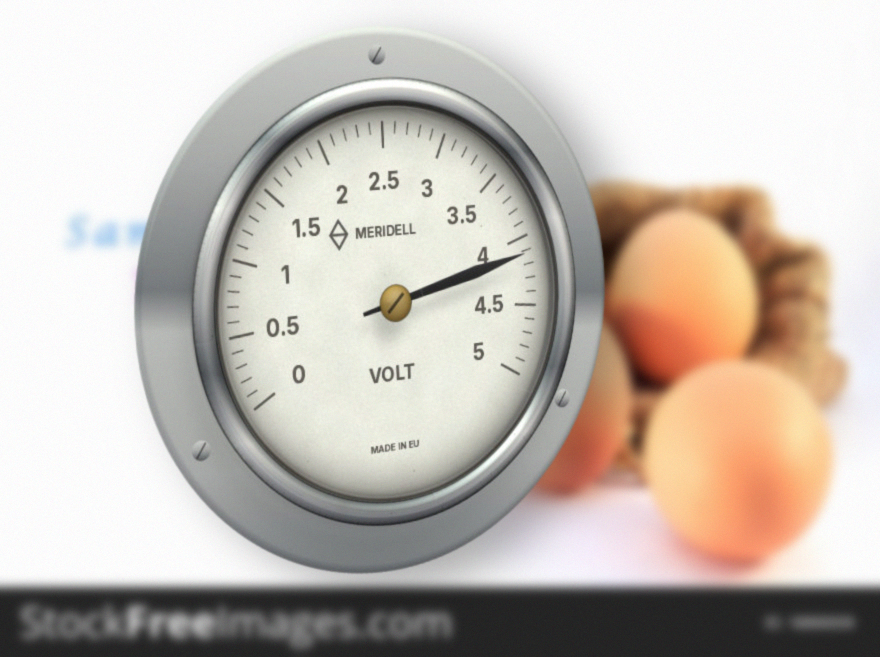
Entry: 4.1 V
